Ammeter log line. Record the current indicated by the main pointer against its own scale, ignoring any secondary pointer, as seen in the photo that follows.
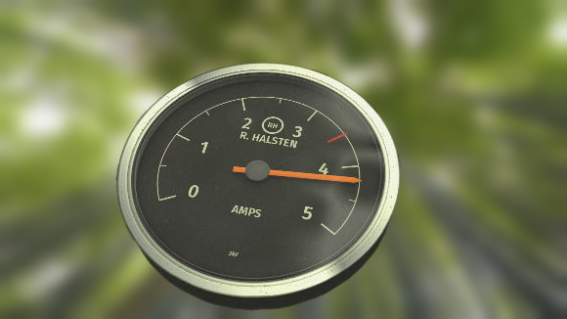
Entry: 4.25 A
